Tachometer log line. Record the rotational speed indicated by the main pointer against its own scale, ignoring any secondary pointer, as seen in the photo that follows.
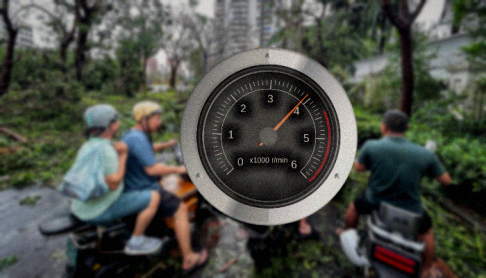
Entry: 3900 rpm
